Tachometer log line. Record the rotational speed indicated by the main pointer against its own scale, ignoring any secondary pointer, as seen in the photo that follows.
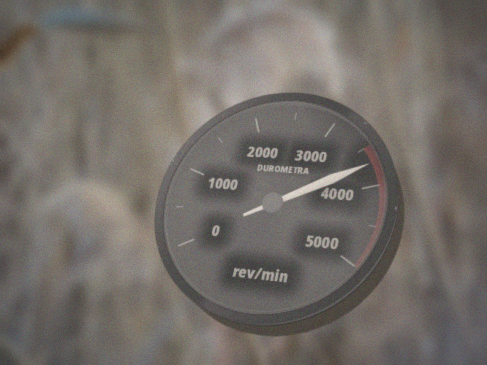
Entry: 3750 rpm
